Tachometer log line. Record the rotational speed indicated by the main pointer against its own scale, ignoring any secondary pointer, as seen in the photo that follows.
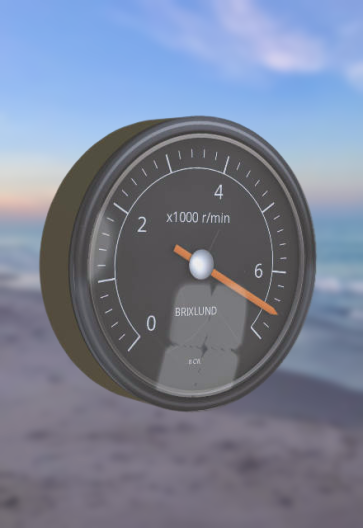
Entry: 6600 rpm
